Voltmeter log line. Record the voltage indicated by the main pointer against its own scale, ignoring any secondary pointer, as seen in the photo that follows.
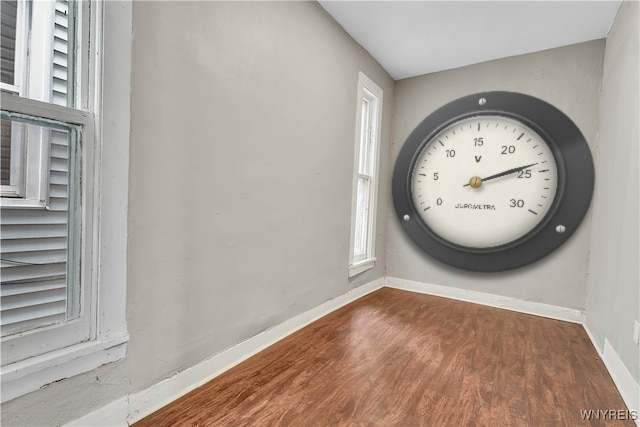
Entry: 24 V
